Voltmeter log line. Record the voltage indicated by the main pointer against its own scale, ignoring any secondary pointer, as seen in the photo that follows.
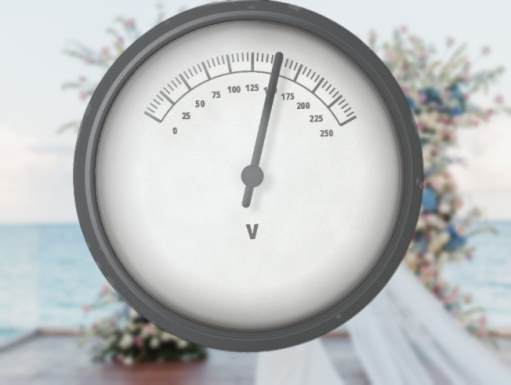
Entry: 150 V
